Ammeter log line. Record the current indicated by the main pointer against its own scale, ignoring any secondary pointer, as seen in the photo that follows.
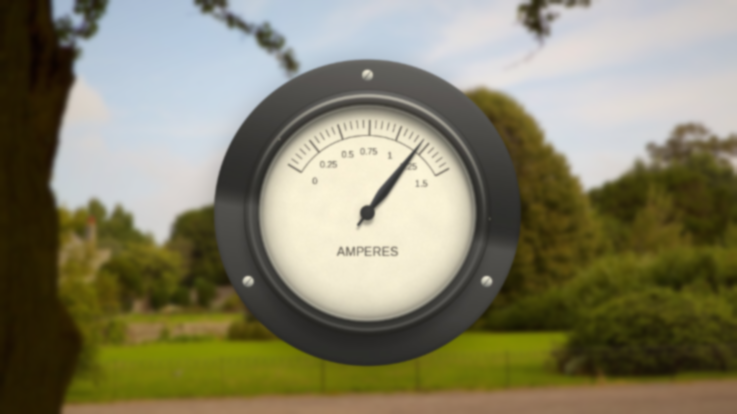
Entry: 1.2 A
